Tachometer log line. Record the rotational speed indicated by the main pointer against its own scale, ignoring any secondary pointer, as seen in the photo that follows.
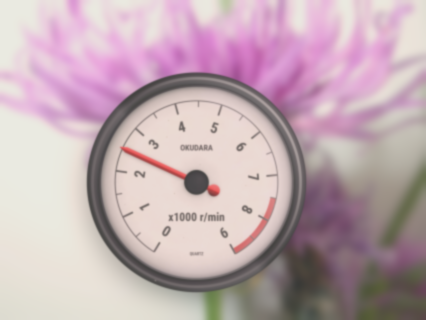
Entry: 2500 rpm
